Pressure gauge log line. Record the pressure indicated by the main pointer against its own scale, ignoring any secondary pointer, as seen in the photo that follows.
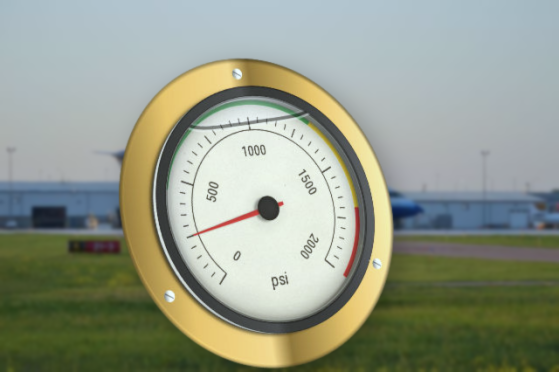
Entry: 250 psi
